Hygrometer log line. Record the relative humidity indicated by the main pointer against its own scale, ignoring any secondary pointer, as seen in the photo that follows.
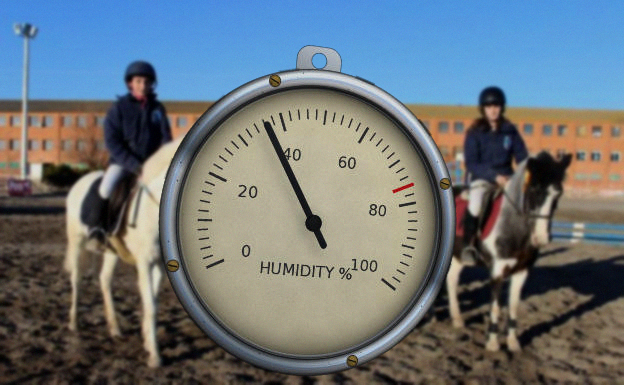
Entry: 36 %
